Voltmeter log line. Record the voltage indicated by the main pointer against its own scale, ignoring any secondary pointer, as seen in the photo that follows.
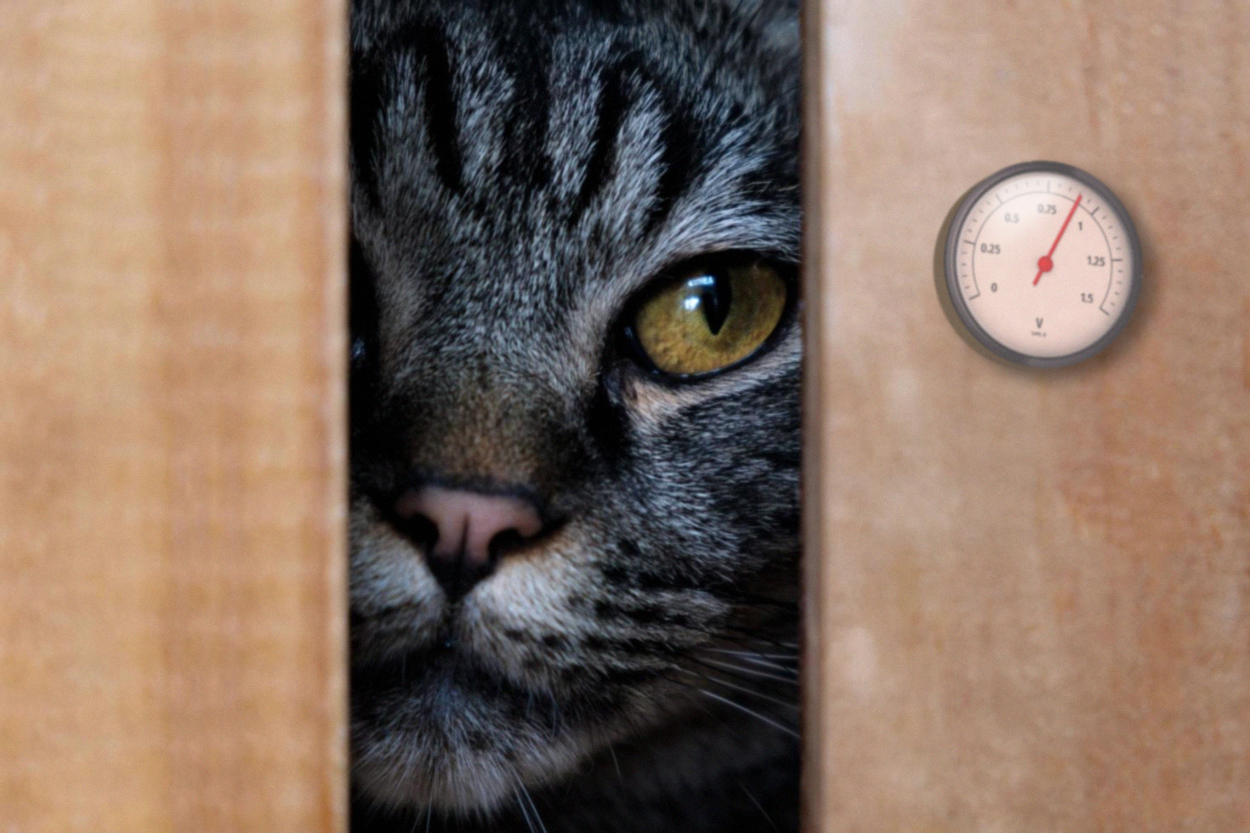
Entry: 0.9 V
